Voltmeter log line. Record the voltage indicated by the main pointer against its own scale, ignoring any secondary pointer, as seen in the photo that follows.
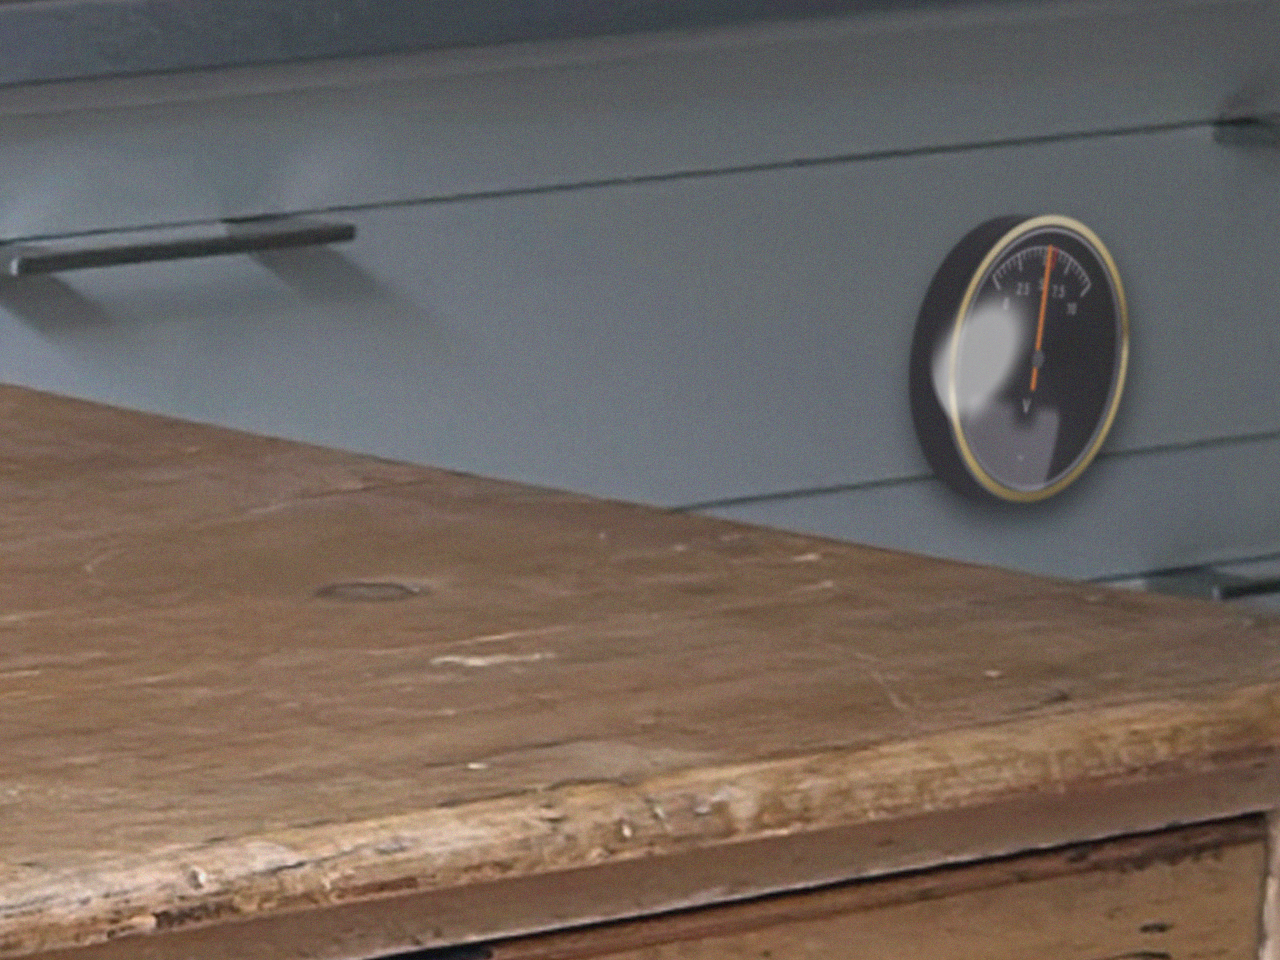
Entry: 5 V
